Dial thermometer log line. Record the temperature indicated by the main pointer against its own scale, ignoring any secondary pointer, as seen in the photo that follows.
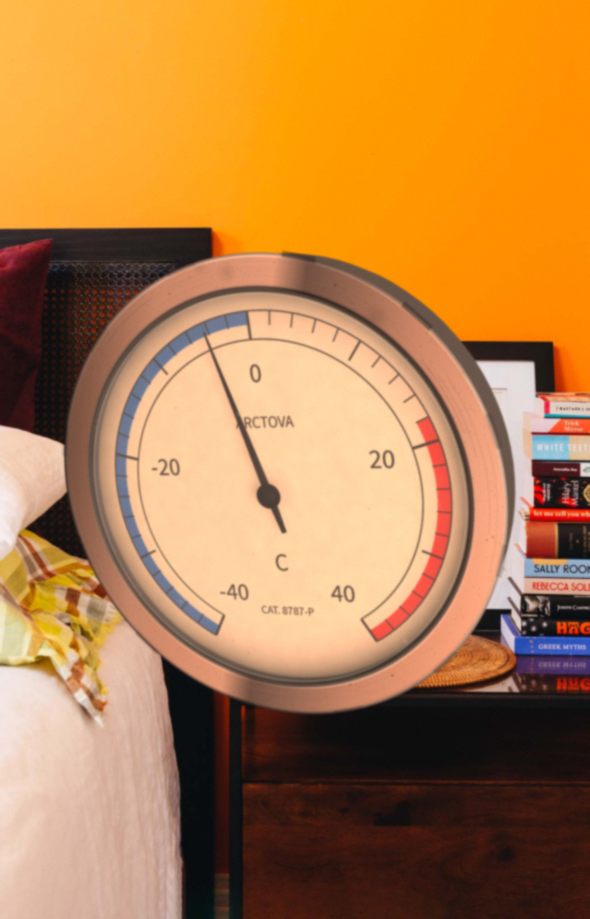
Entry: -4 °C
